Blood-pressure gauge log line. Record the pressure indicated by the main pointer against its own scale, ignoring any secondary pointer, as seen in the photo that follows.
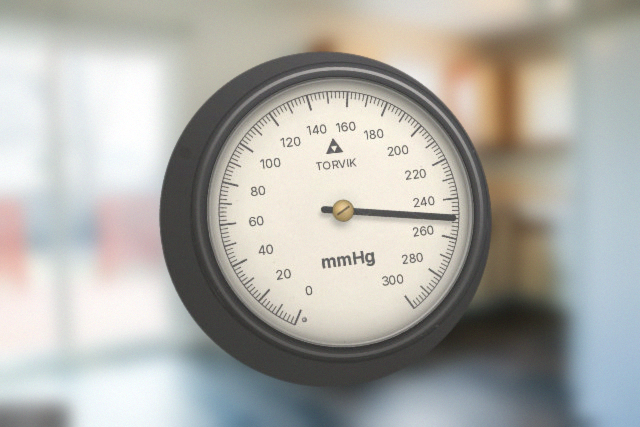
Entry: 250 mmHg
